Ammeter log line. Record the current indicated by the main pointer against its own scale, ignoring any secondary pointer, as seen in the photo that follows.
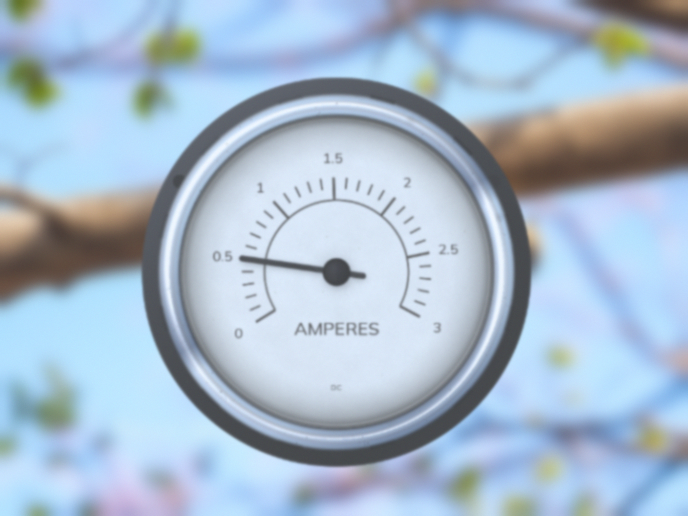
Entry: 0.5 A
